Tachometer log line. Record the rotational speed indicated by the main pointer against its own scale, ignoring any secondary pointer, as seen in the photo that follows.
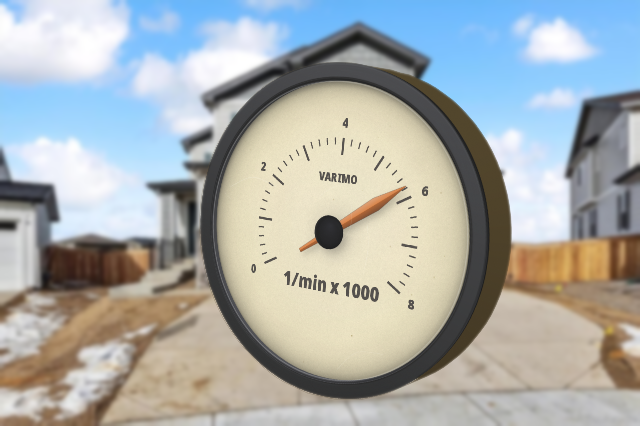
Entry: 5800 rpm
